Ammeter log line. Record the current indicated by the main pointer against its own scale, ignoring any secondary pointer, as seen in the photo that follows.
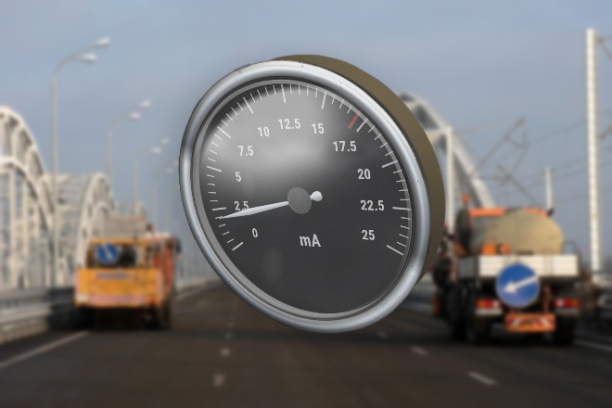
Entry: 2 mA
